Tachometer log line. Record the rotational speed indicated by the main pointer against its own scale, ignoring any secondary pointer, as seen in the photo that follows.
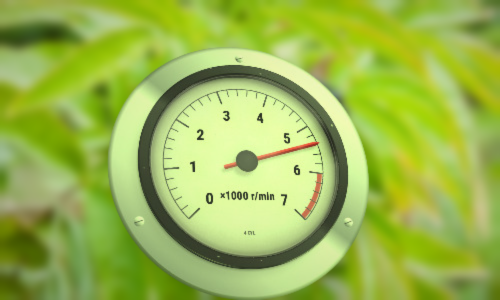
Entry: 5400 rpm
